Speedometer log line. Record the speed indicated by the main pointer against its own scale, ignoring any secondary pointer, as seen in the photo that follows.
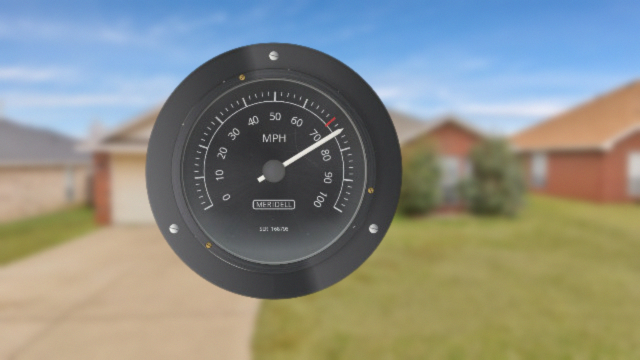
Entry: 74 mph
